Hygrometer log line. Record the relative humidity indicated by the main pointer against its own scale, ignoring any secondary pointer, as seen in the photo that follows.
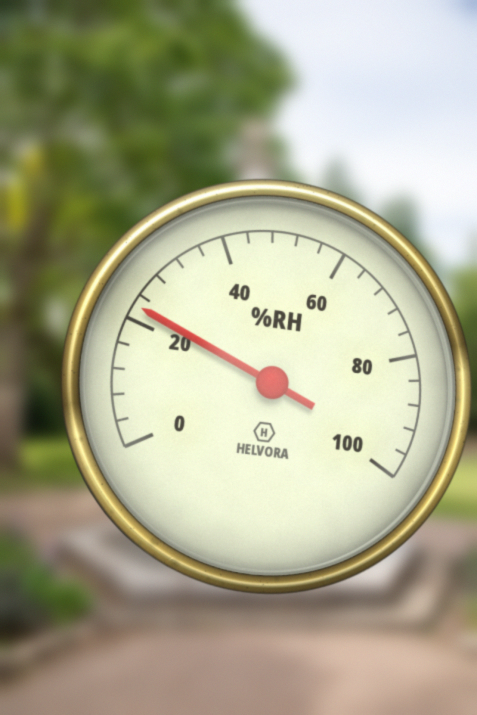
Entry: 22 %
